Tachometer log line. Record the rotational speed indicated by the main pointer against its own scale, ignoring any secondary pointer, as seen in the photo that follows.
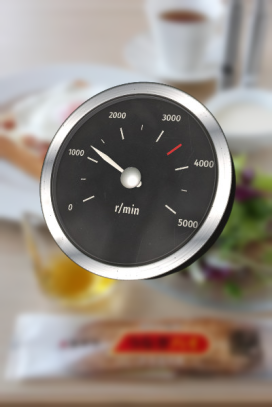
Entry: 1250 rpm
